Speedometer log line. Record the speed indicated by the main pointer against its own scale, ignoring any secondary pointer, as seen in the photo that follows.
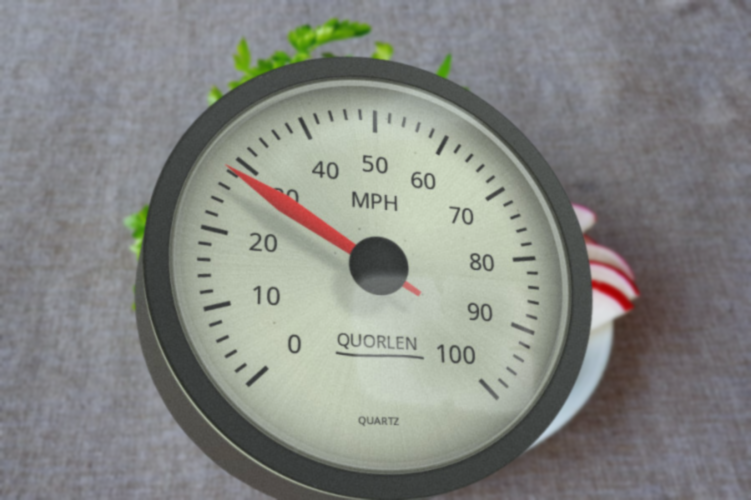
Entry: 28 mph
